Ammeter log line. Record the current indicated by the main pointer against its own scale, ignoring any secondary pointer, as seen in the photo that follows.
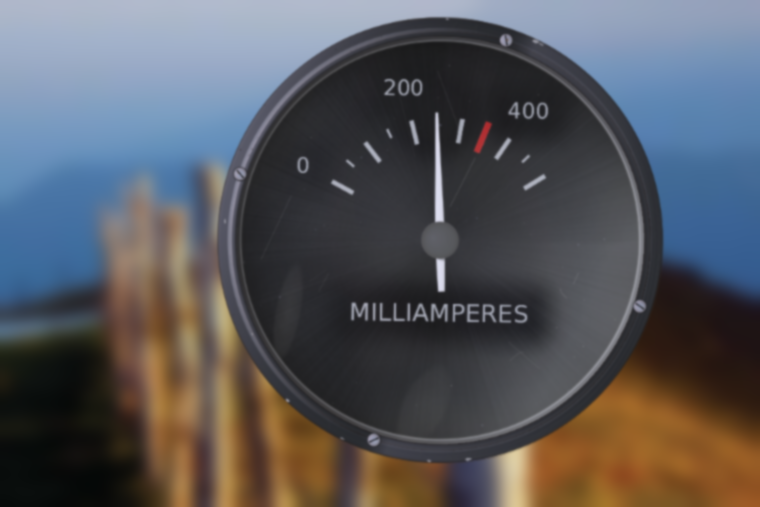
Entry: 250 mA
